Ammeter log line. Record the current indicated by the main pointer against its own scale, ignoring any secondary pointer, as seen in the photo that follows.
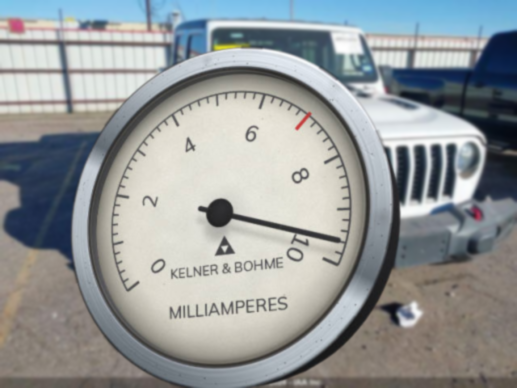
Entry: 9.6 mA
